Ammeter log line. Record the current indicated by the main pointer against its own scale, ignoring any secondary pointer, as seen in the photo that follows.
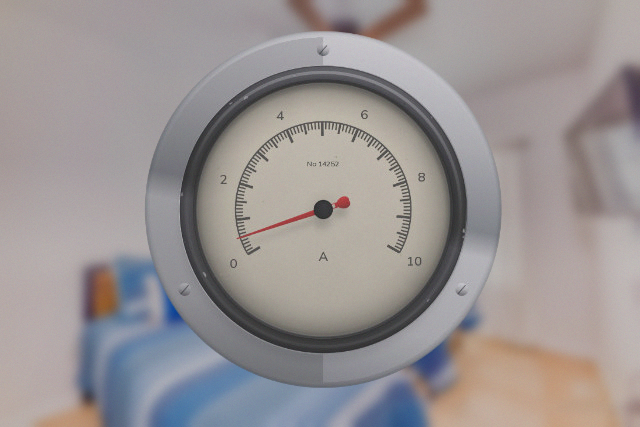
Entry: 0.5 A
